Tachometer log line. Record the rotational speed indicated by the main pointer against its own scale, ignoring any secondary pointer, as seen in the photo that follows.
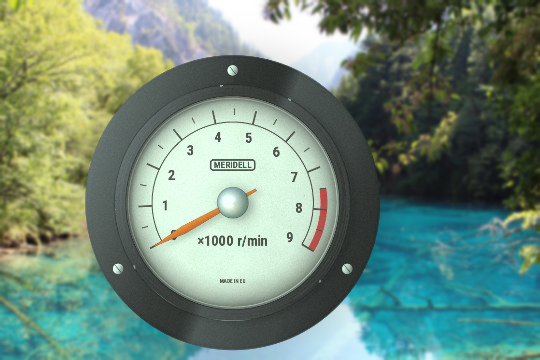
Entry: 0 rpm
